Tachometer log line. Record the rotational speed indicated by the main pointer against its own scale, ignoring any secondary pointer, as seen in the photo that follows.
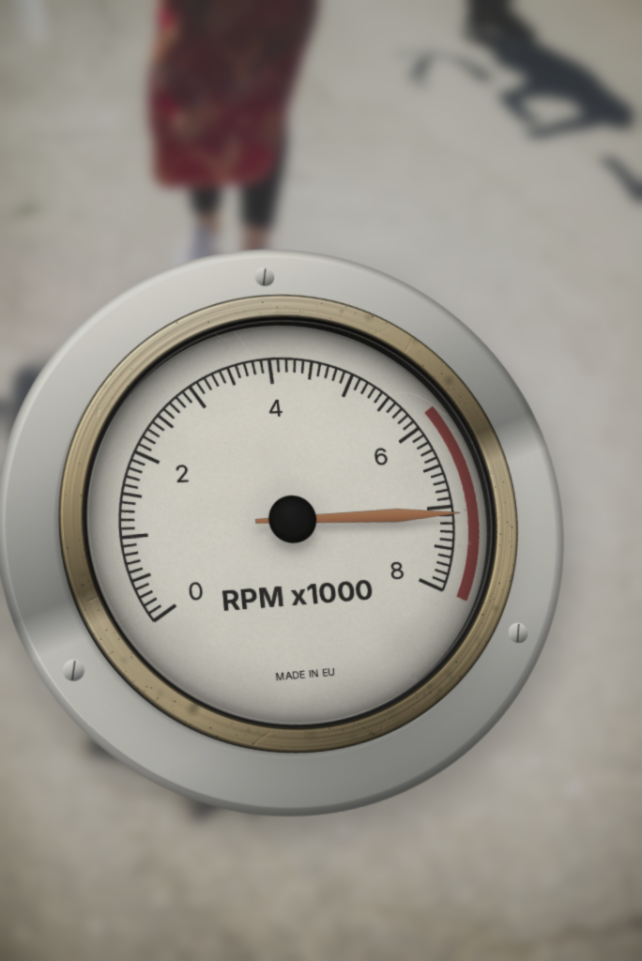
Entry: 7100 rpm
